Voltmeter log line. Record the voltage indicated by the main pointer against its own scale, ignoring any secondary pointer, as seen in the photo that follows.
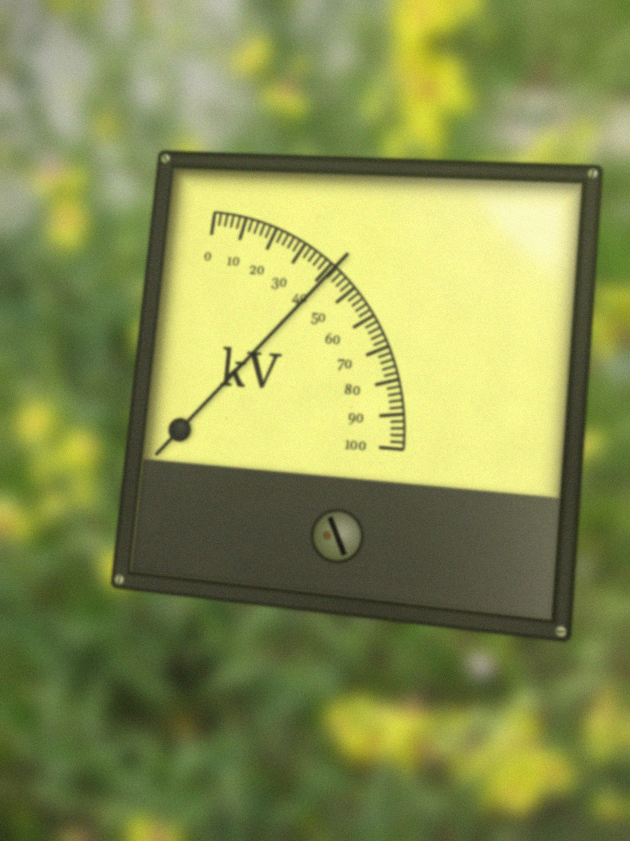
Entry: 42 kV
